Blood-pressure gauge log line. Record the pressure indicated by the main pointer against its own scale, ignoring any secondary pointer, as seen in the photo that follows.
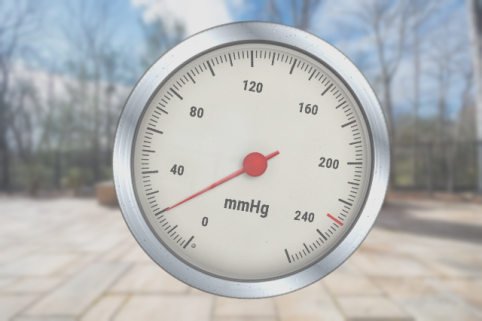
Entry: 20 mmHg
